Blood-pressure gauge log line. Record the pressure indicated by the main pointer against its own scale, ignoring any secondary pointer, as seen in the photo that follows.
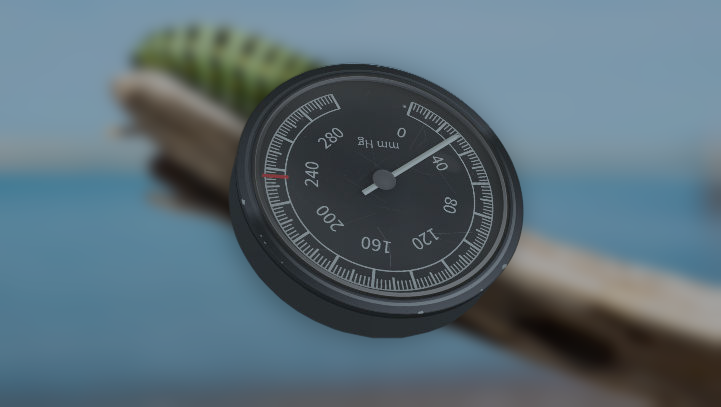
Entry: 30 mmHg
